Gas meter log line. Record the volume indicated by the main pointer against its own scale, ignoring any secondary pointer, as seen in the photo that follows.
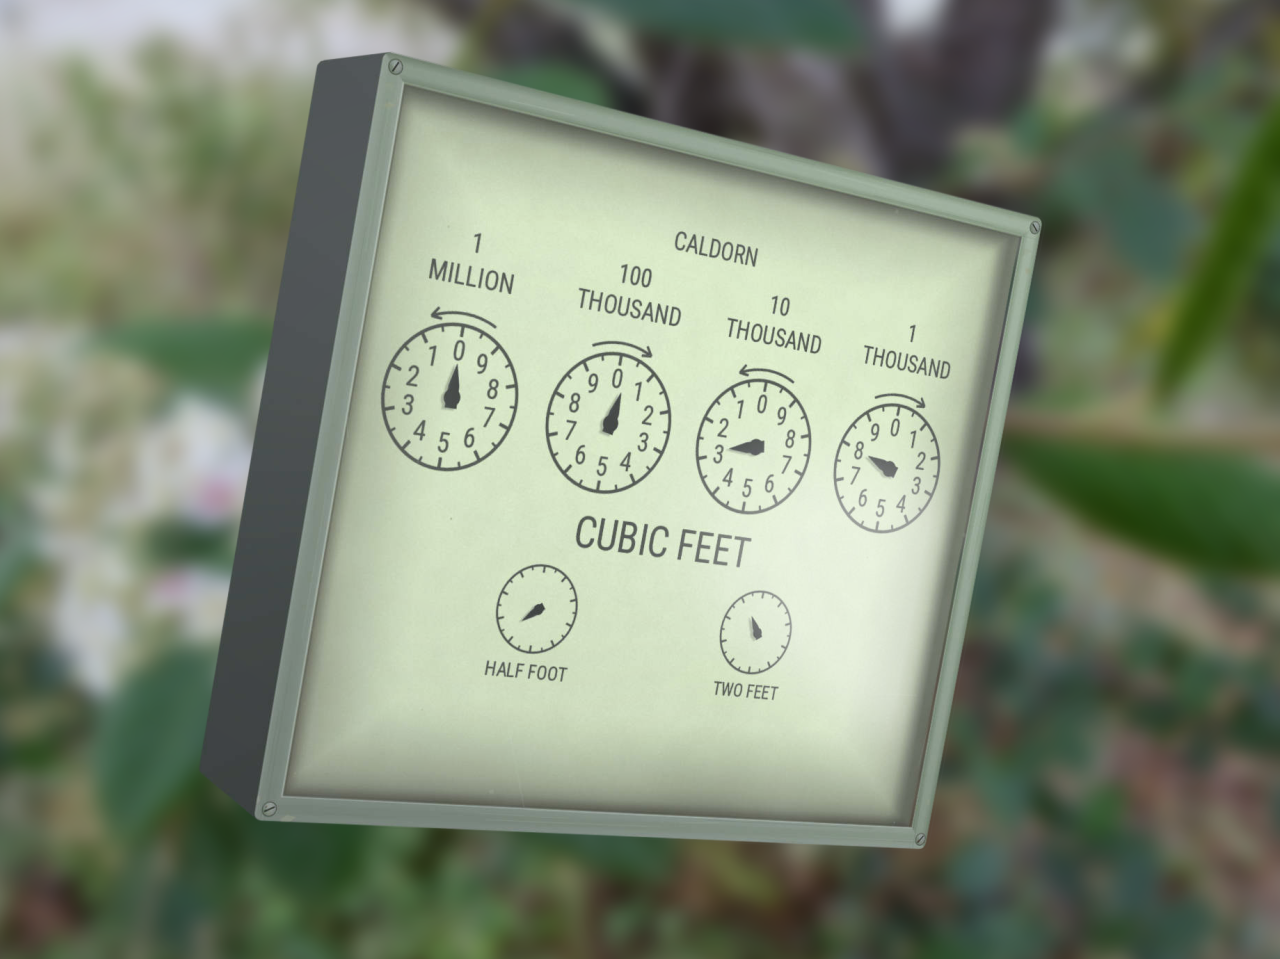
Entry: 2800 ft³
